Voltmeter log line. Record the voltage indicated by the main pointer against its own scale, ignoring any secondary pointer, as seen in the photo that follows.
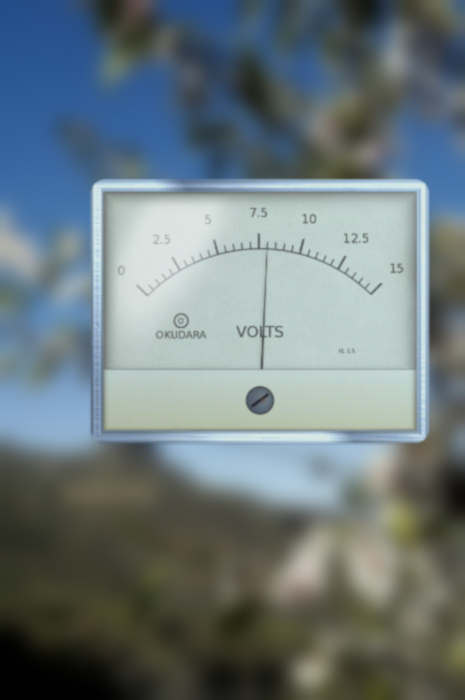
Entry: 8 V
